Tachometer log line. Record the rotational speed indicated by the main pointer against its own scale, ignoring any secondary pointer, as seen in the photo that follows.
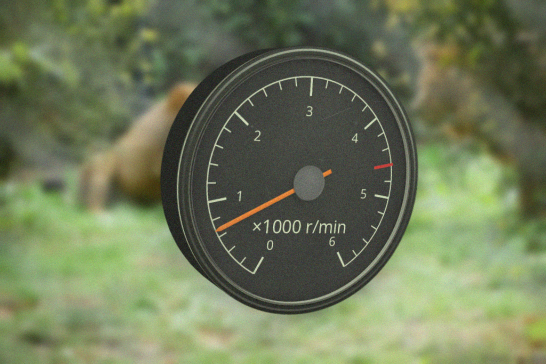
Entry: 700 rpm
